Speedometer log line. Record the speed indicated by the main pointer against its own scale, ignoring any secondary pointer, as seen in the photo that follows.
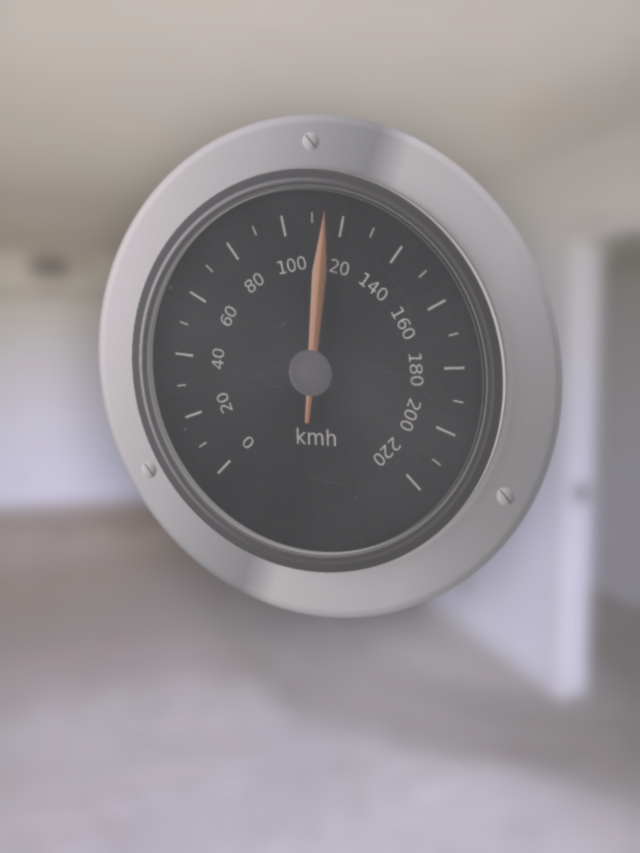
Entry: 115 km/h
